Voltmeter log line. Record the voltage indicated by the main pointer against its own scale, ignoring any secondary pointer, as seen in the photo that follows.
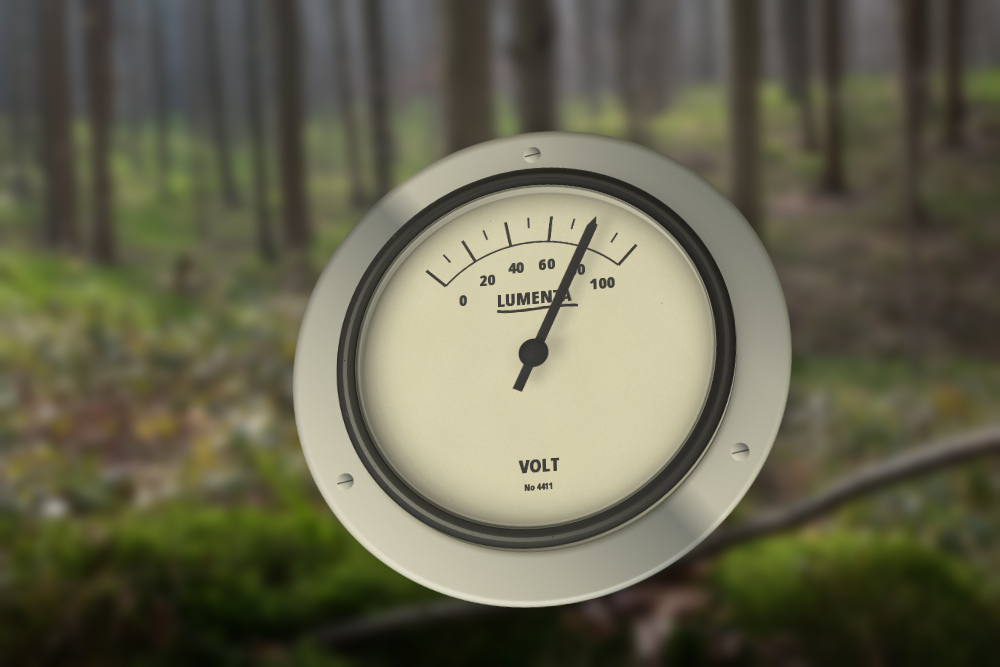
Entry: 80 V
